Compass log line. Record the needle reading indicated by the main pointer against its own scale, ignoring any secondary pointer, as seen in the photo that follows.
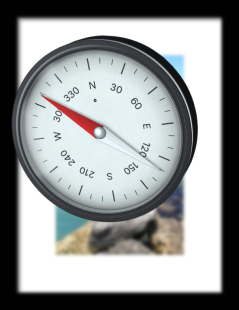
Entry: 310 °
